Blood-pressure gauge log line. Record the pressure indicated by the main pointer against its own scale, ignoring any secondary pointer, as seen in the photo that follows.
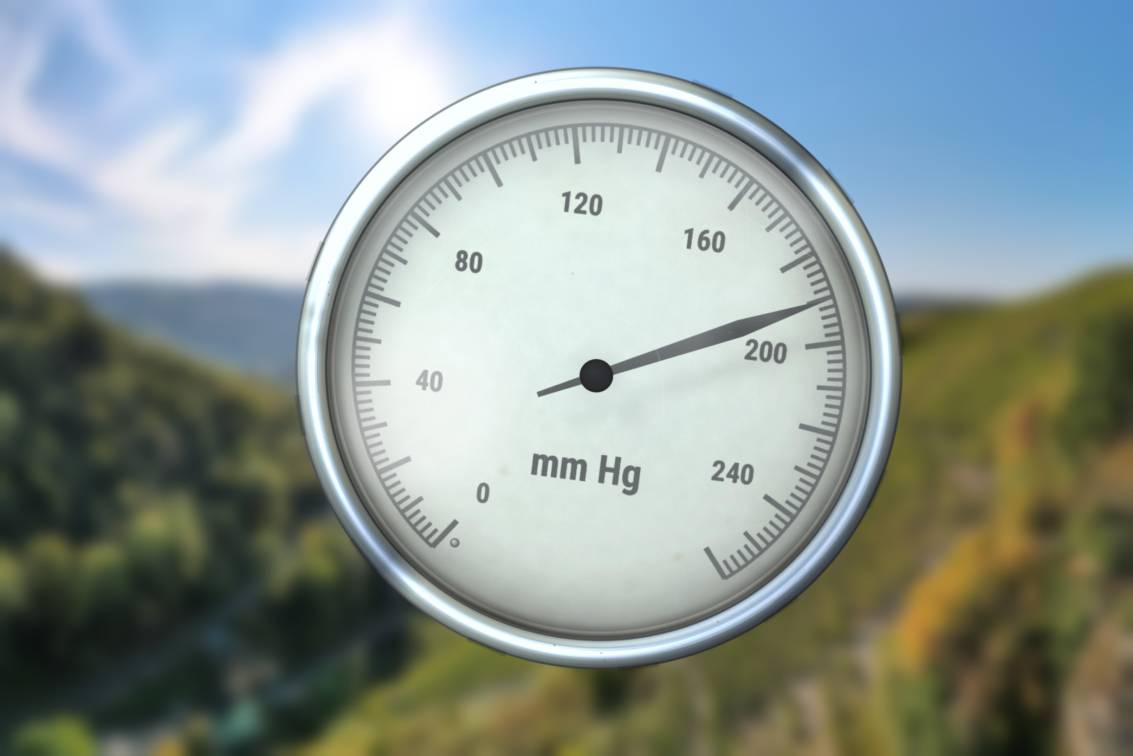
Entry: 190 mmHg
